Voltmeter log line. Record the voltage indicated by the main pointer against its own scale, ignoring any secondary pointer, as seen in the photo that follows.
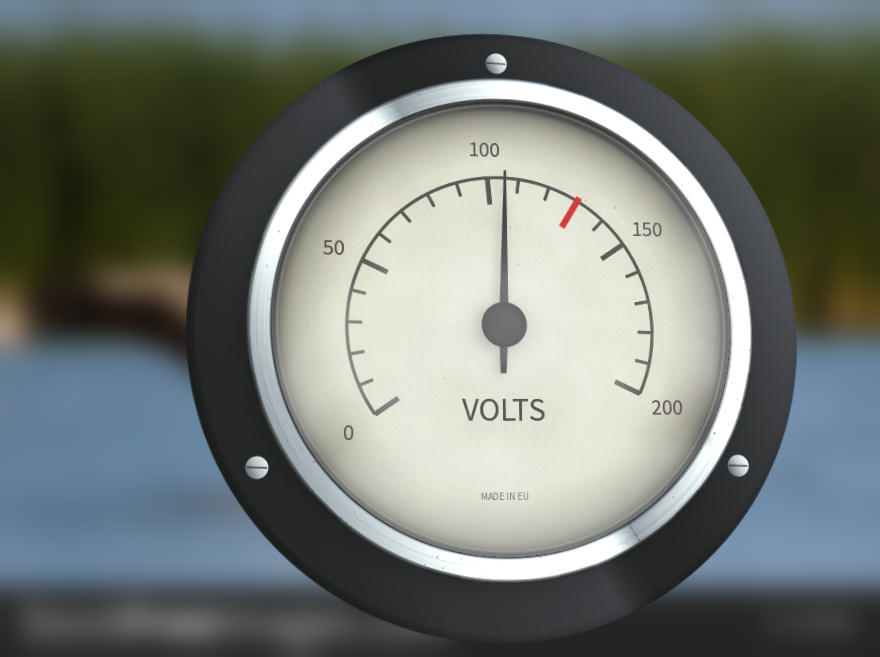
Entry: 105 V
